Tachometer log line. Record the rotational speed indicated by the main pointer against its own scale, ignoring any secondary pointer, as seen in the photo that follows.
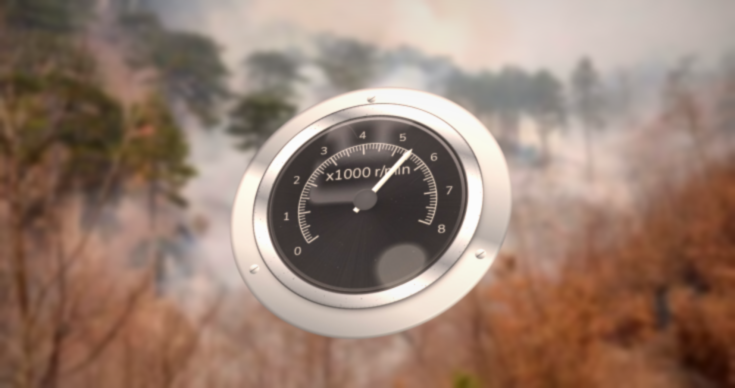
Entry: 5500 rpm
